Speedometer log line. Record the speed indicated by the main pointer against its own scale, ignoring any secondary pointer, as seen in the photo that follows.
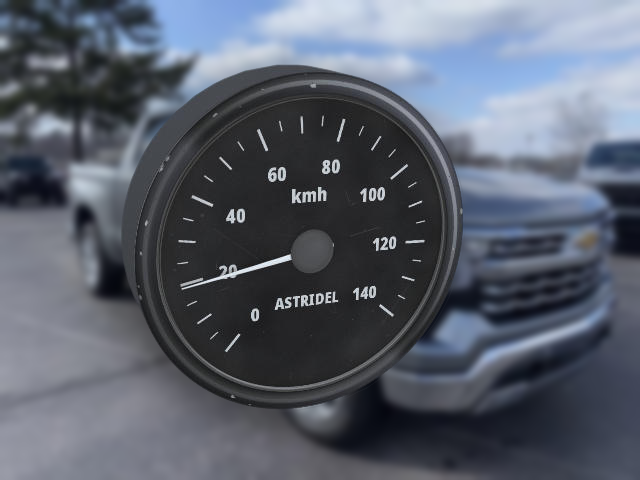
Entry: 20 km/h
